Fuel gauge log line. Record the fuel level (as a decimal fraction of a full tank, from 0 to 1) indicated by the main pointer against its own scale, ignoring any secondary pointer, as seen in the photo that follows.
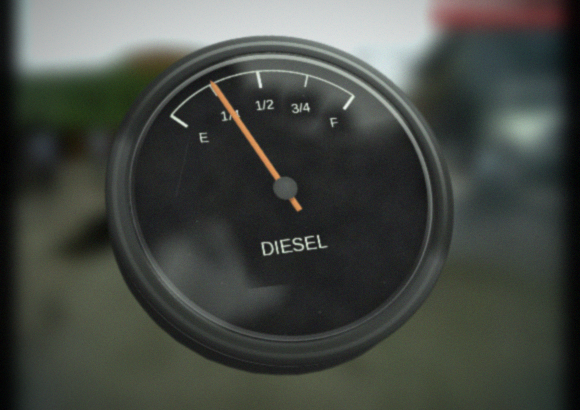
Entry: 0.25
